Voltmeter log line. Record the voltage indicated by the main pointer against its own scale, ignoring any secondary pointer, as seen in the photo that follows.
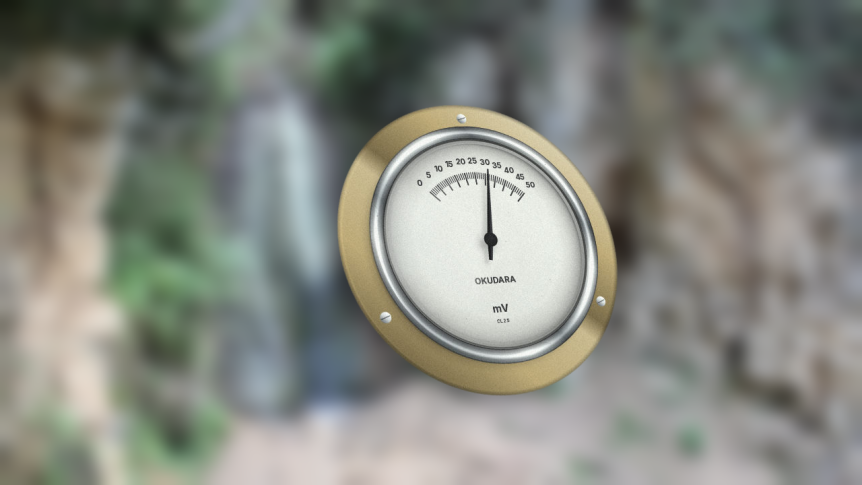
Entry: 30 mV
